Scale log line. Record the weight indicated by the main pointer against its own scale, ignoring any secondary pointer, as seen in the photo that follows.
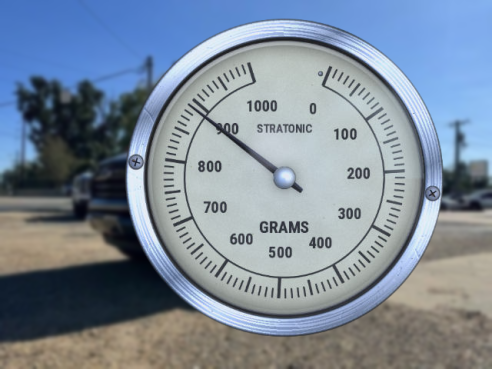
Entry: 890 g
